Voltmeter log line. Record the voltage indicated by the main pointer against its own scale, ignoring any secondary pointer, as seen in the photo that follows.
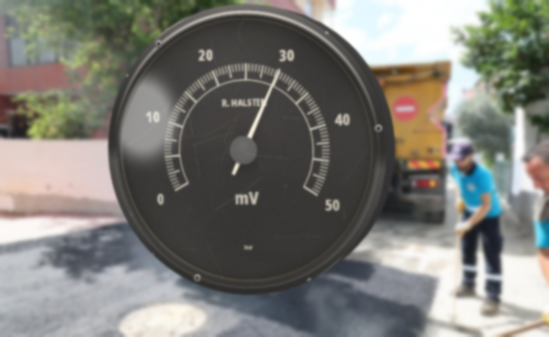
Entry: 30 mV
